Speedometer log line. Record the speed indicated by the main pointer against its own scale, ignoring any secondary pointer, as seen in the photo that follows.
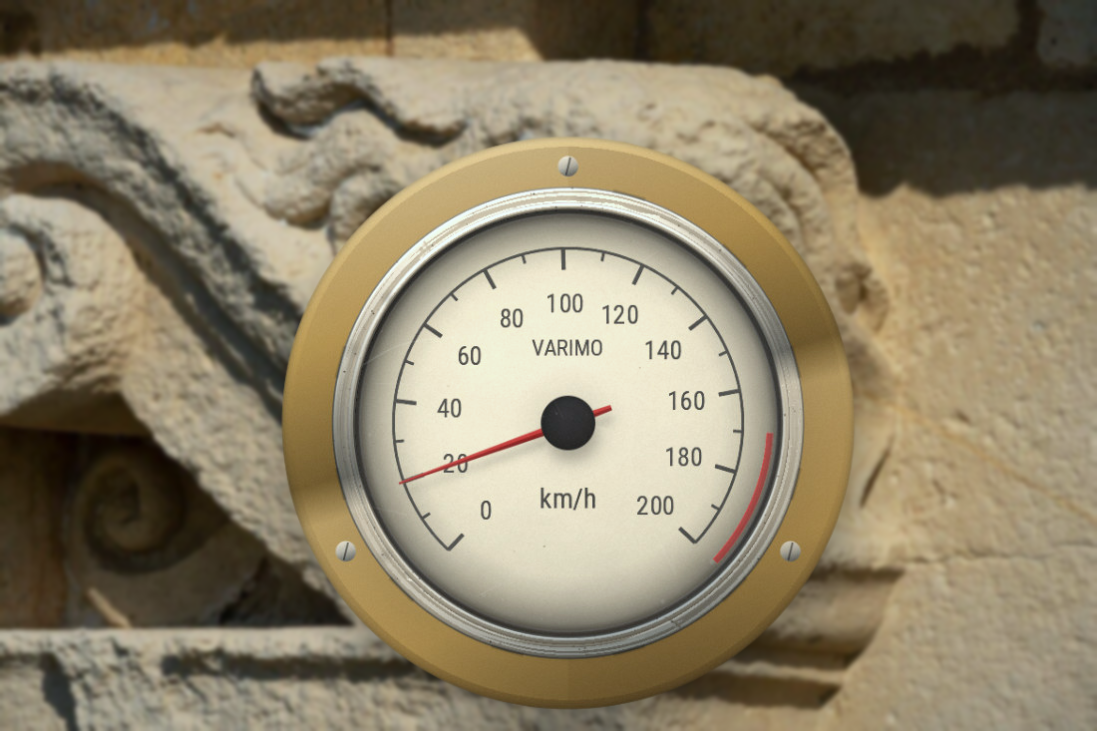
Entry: 20 km/h
